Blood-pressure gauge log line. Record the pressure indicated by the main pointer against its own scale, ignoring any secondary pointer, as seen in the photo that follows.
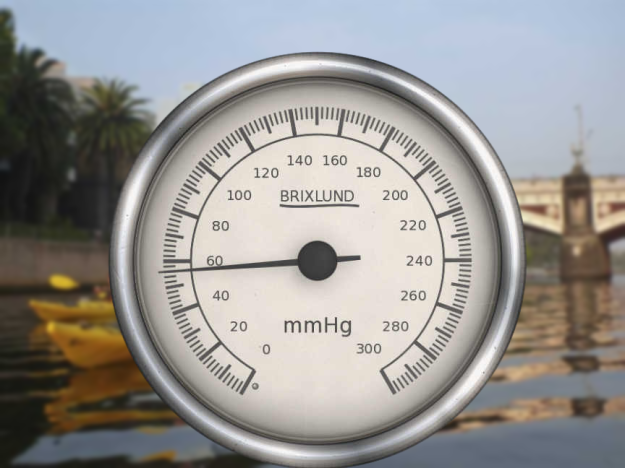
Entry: 56 mmHg
